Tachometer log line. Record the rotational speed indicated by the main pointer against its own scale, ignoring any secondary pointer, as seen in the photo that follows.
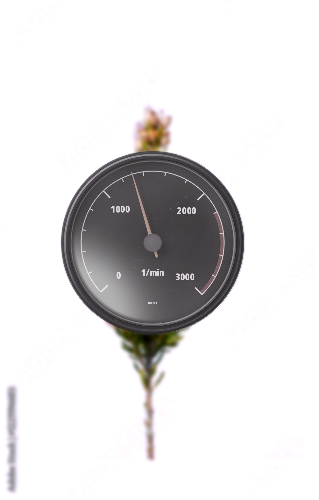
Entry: 1300 rpm
